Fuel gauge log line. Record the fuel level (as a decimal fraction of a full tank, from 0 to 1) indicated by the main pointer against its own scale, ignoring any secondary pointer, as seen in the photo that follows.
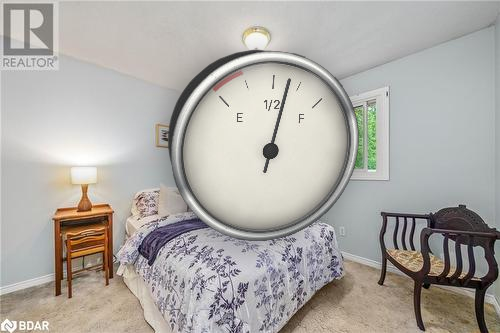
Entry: 0.625
